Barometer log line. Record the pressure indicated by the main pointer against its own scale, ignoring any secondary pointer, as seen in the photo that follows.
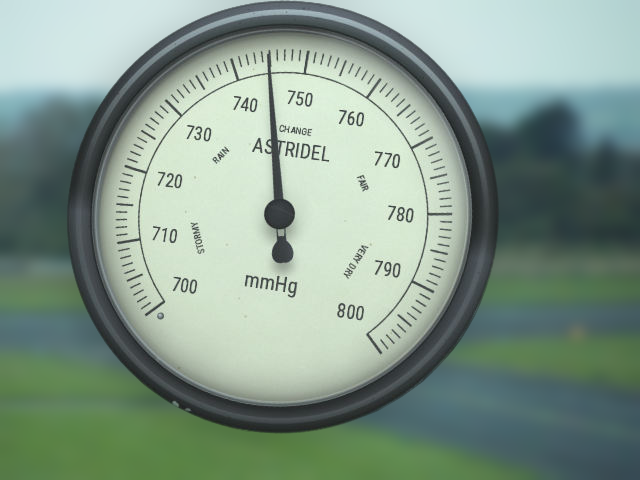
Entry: 745 mmHg
